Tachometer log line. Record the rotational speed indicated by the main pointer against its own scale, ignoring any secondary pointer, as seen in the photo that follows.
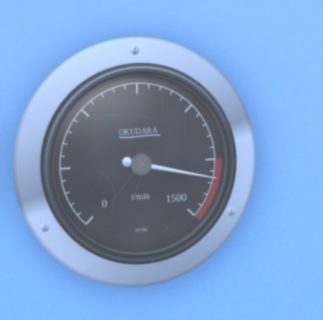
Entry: 1325 rpm
